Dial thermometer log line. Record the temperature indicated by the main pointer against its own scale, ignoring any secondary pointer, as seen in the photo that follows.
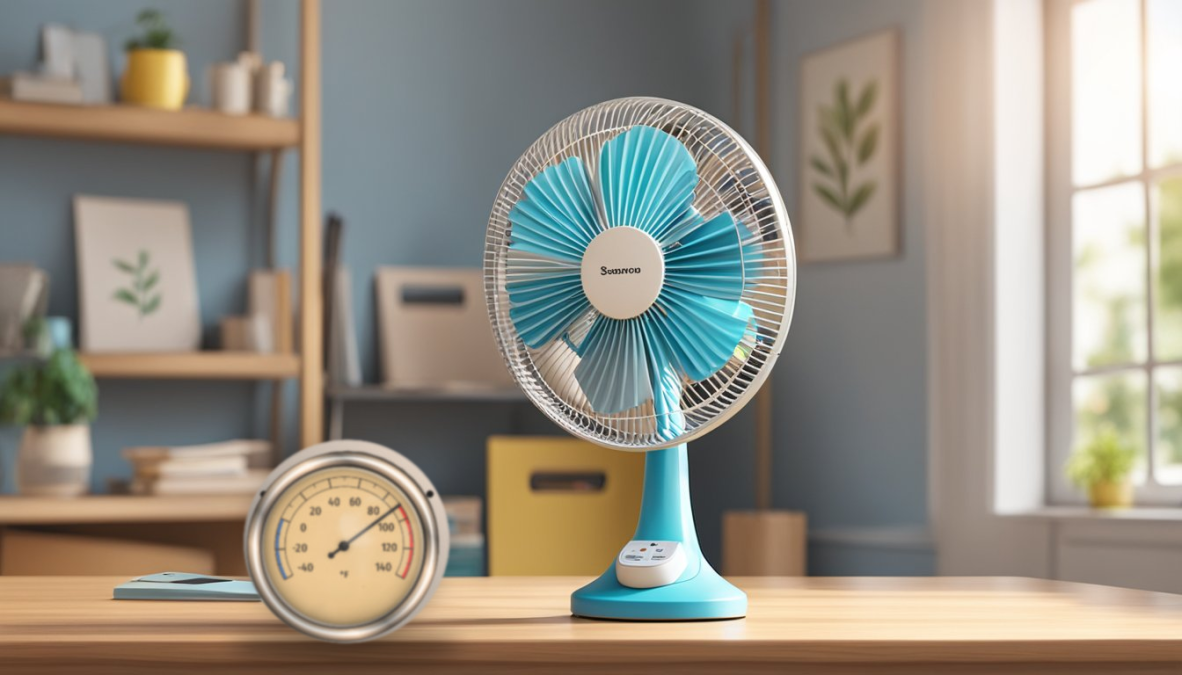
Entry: 90 °F
